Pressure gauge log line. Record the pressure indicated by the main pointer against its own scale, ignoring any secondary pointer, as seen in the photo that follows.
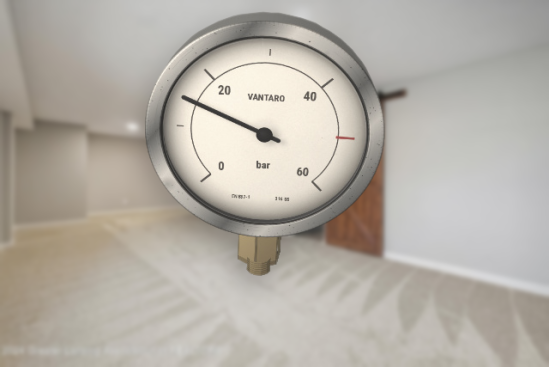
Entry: 15 bar
